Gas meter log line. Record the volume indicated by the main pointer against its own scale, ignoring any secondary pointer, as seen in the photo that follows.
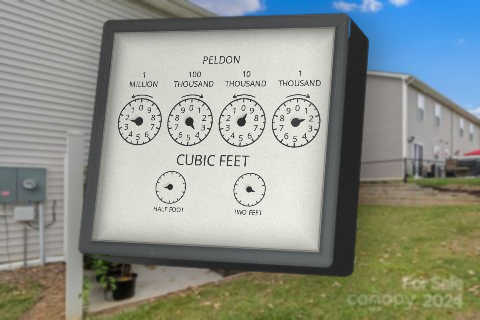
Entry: 239200 ft³
